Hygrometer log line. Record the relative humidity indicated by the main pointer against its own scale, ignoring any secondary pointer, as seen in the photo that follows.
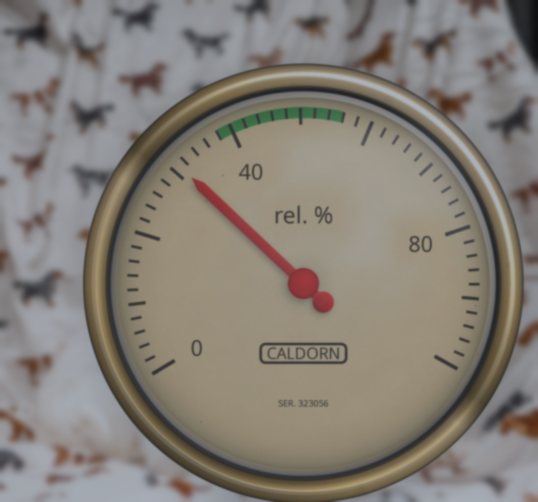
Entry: 31 %
